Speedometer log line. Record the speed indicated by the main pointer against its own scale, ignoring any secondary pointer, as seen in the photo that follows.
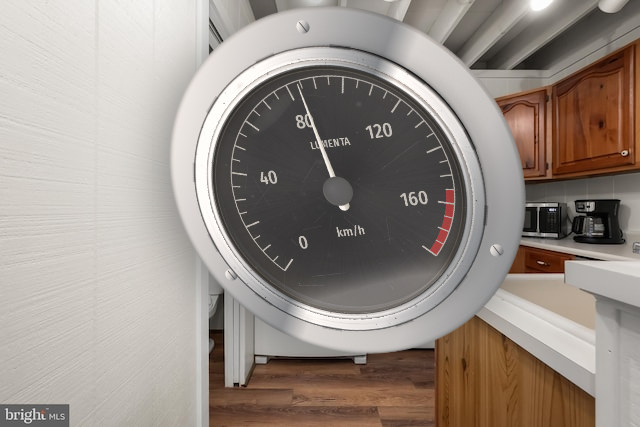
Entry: 85 km/h
